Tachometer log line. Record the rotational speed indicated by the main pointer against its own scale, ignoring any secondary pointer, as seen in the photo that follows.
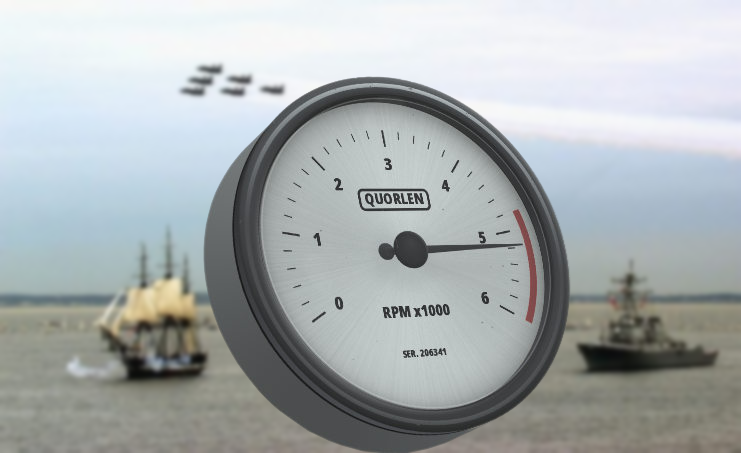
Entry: 5200 rpm
